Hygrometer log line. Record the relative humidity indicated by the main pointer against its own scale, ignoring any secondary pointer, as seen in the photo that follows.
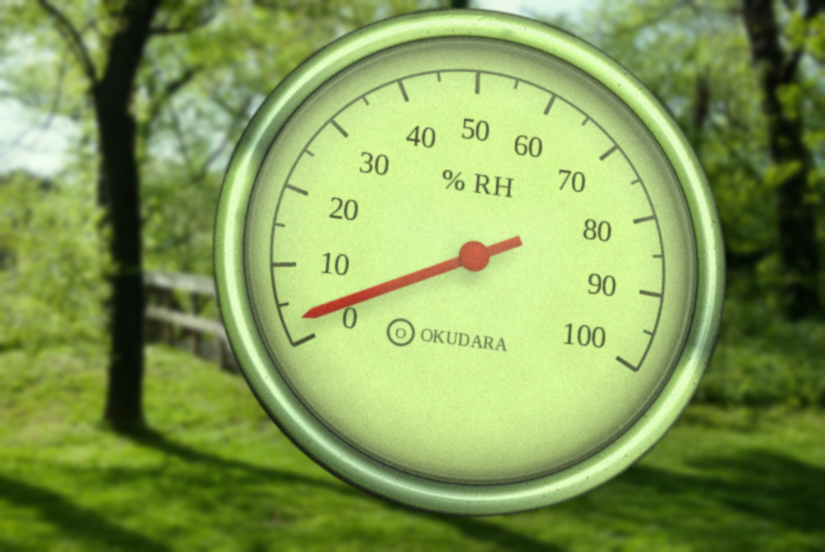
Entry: 2.5 %
